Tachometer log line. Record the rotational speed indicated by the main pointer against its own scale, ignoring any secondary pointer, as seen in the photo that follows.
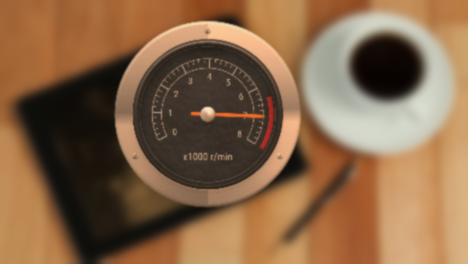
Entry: 7000 rpm
